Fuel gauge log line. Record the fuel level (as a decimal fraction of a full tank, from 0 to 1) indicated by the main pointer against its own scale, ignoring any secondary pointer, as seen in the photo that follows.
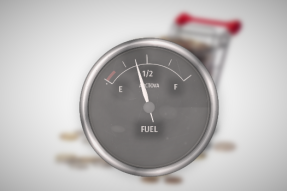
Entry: 0.375
